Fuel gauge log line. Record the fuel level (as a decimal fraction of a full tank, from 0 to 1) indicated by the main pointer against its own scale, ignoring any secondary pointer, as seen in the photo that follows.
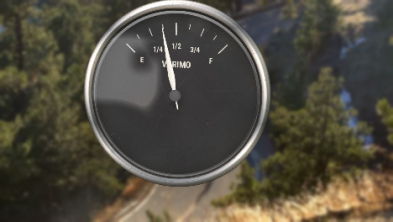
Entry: 0.375
